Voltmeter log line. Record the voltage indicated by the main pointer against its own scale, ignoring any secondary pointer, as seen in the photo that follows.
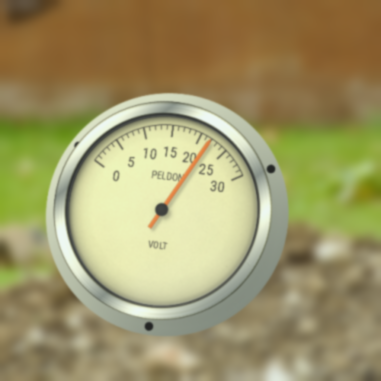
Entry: 22 V
